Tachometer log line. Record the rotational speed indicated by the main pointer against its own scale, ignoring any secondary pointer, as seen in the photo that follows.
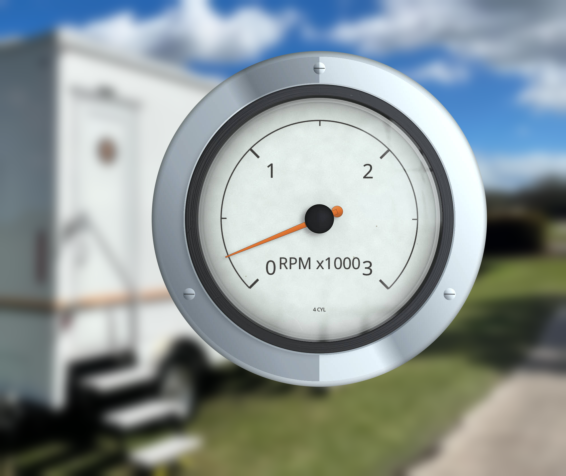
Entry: 250 rpm
